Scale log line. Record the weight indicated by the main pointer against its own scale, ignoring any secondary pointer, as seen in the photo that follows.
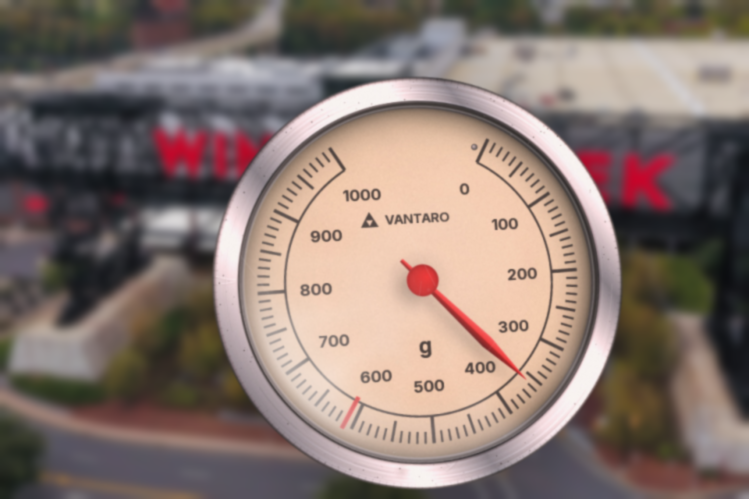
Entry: 360 g
